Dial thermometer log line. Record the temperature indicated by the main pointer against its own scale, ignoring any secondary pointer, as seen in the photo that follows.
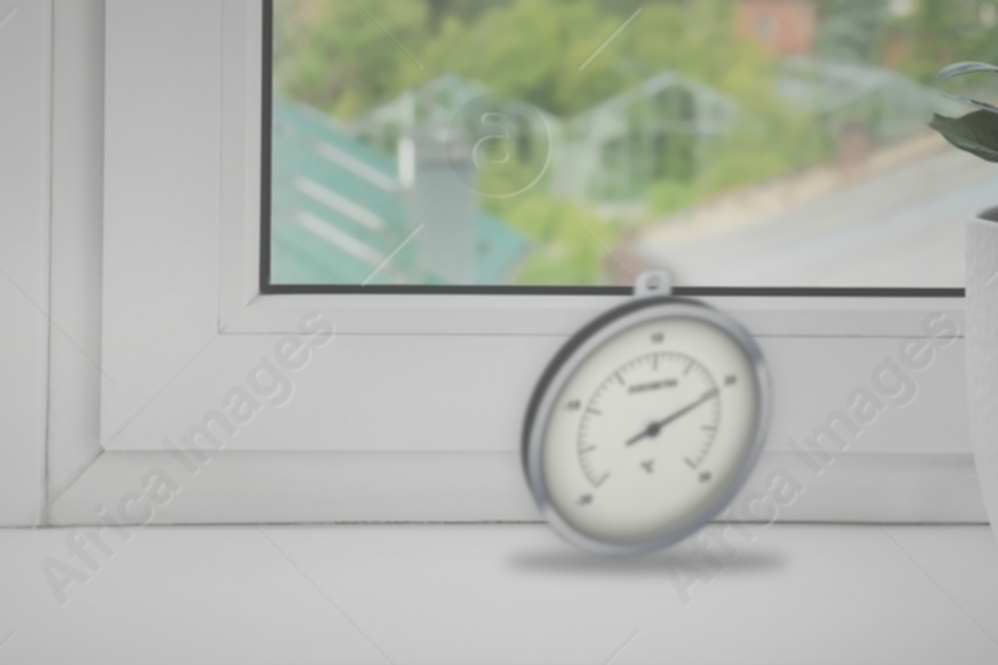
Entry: 30 °C
